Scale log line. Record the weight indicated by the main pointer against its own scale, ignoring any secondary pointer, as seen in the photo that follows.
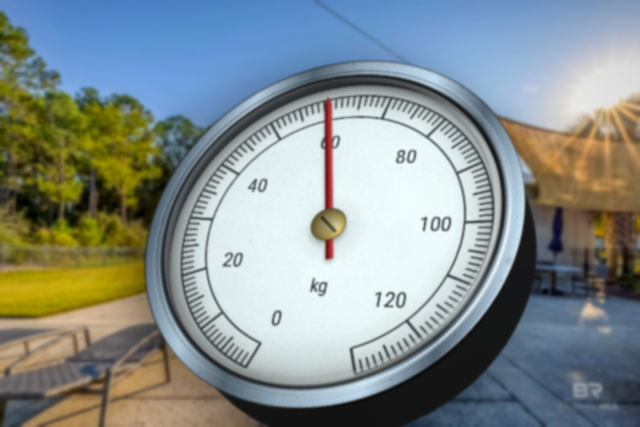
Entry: 60 kg
